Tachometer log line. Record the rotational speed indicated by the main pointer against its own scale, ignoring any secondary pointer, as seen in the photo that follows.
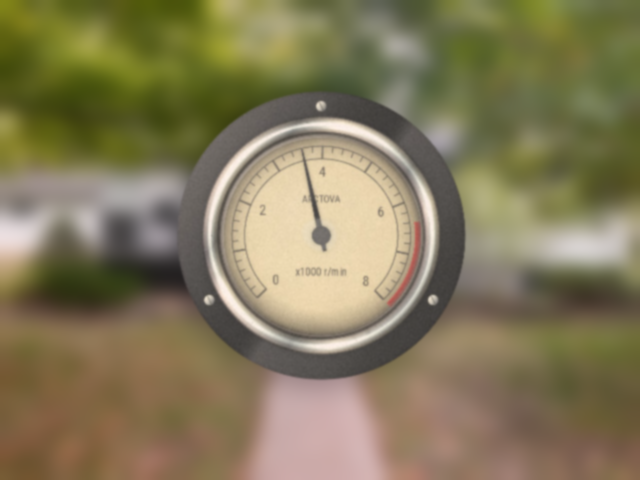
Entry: 3600 rpm
